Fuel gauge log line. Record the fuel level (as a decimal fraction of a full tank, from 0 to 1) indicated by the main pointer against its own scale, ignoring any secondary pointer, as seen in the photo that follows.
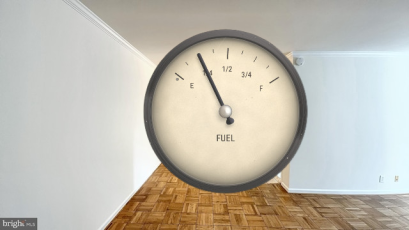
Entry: 0.25
